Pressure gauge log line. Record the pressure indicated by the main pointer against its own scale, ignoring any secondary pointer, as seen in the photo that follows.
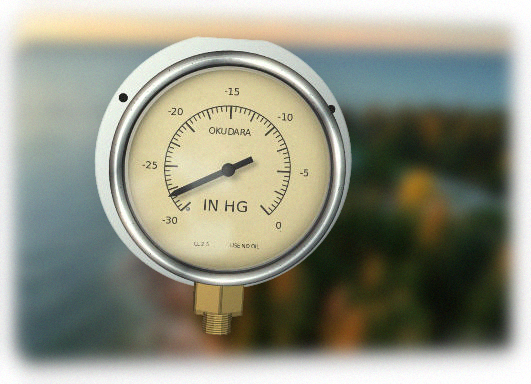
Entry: -28 inHg
